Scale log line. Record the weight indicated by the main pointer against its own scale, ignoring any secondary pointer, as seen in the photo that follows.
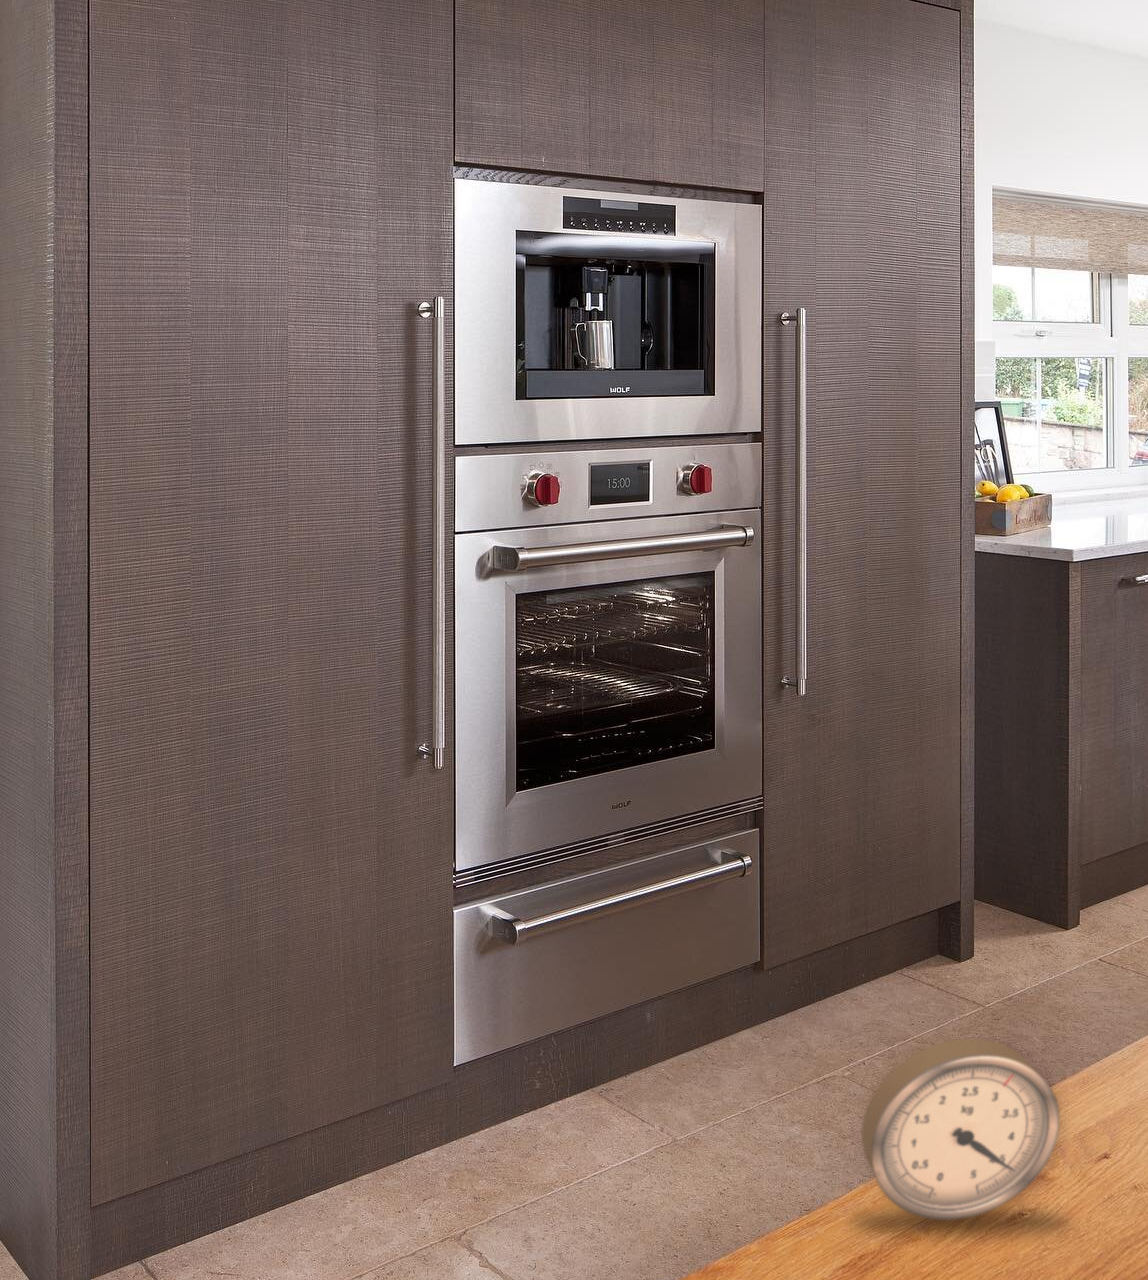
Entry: 4.5 kg
